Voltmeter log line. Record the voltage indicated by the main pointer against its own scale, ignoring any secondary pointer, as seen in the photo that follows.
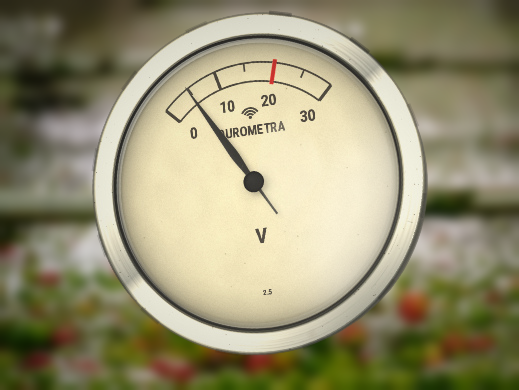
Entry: 5 V
